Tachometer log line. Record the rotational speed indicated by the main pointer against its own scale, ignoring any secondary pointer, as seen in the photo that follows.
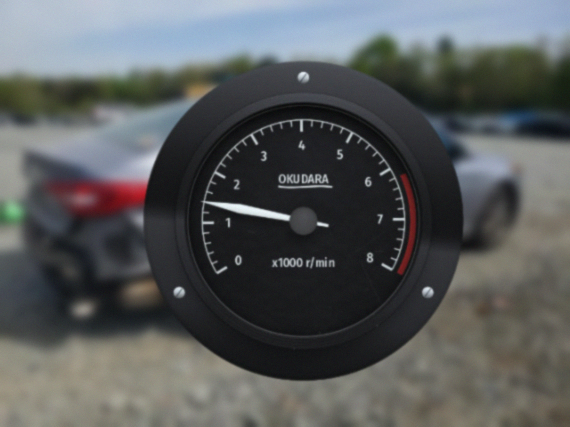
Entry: 1400 rpm
